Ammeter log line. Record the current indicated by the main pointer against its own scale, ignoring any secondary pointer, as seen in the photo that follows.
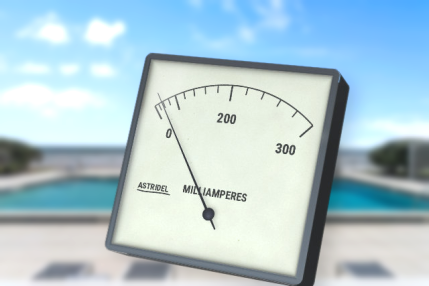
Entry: 60 mA
